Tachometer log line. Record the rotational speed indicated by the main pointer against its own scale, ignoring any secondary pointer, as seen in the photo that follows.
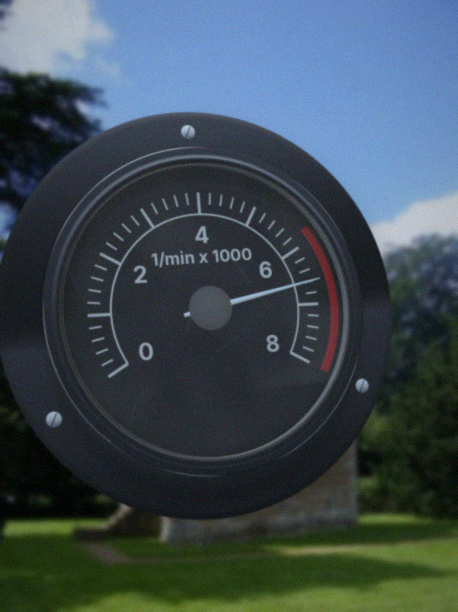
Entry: 6600 rpm
